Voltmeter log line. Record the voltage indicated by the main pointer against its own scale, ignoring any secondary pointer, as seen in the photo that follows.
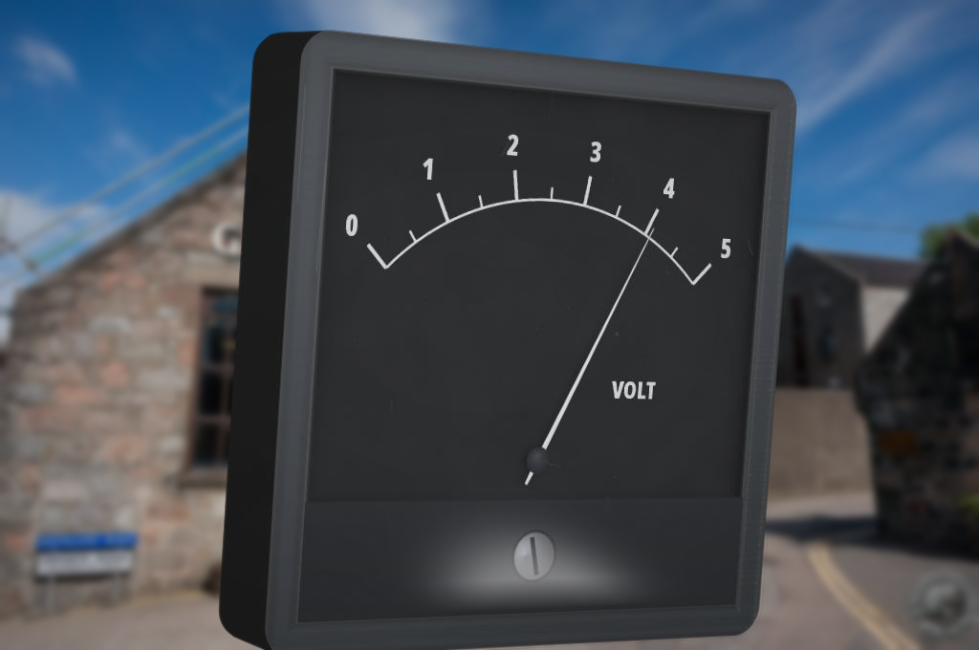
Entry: 4 V
